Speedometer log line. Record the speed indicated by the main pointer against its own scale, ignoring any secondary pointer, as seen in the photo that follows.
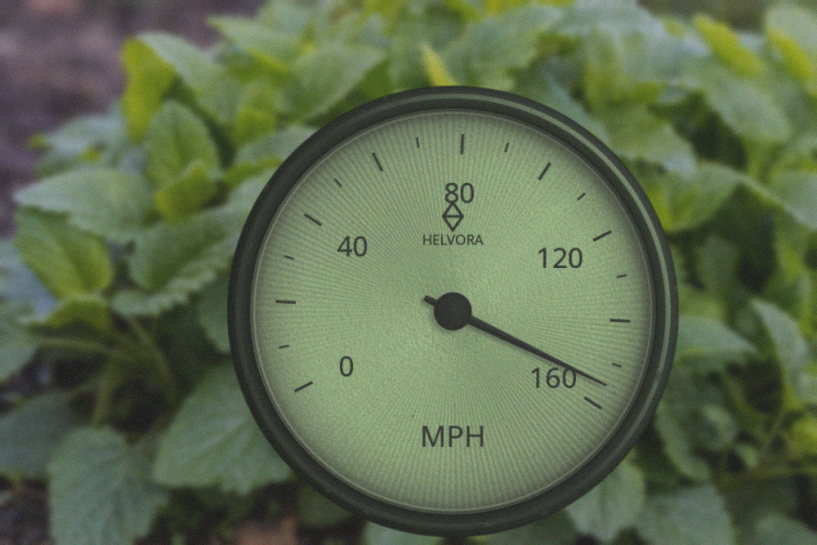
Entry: 155 mph
